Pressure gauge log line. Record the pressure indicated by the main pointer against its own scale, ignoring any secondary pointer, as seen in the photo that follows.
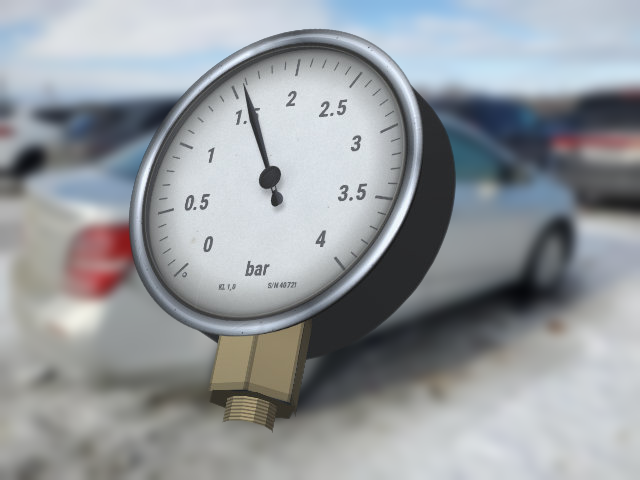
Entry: 1.6 bar
